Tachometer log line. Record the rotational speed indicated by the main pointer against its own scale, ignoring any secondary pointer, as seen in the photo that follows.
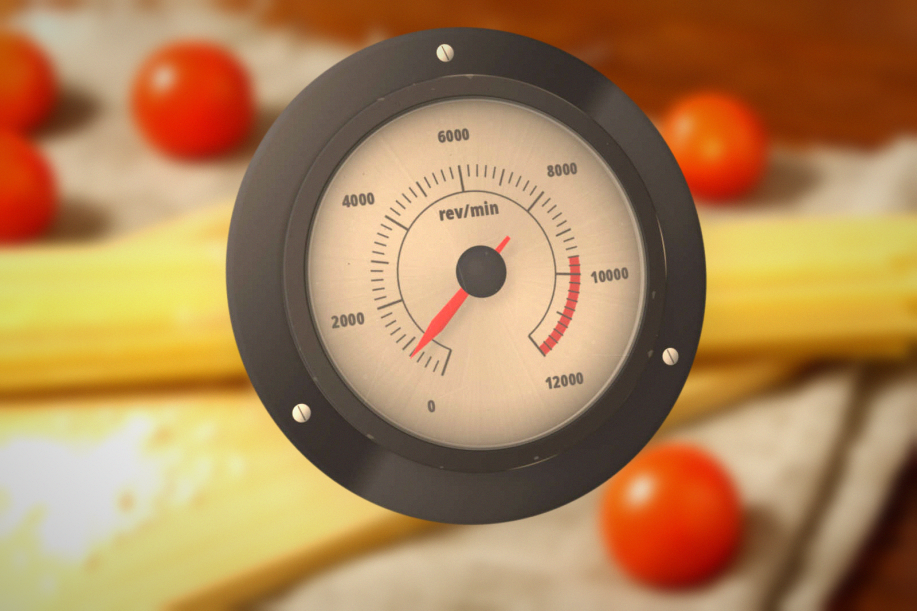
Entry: 800 rpm
